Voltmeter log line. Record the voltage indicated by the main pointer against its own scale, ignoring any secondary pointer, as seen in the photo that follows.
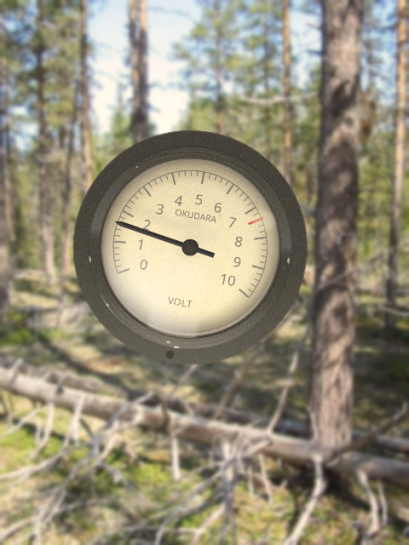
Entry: 1.6 V
